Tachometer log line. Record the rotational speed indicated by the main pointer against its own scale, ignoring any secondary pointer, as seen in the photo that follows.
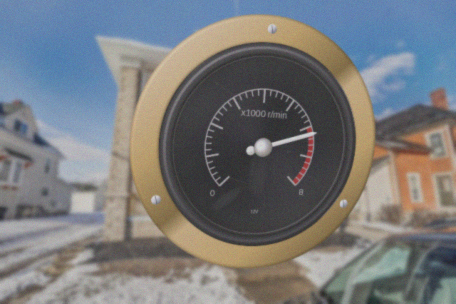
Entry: 6200 rpm
